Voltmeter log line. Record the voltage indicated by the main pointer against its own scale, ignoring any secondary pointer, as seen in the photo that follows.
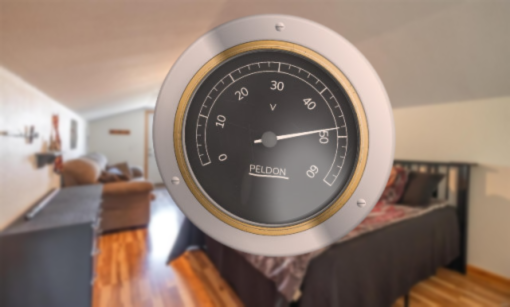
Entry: 48 V
